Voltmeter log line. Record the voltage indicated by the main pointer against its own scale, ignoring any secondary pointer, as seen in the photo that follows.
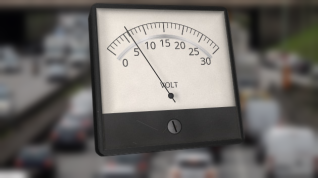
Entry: 6 V
